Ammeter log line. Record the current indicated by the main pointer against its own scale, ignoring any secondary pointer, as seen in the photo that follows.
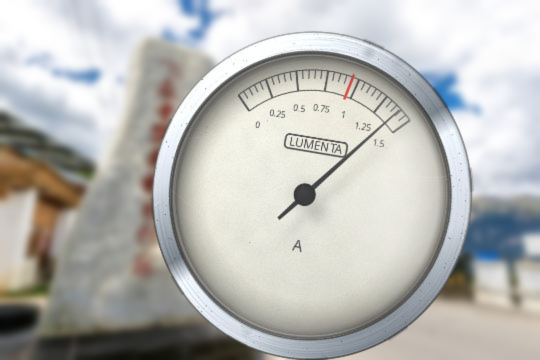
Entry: 1.4 A
